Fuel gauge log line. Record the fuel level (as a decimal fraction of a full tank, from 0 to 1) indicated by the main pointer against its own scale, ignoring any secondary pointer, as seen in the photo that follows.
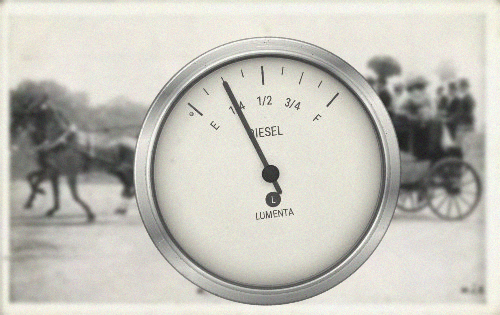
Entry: 0.25
